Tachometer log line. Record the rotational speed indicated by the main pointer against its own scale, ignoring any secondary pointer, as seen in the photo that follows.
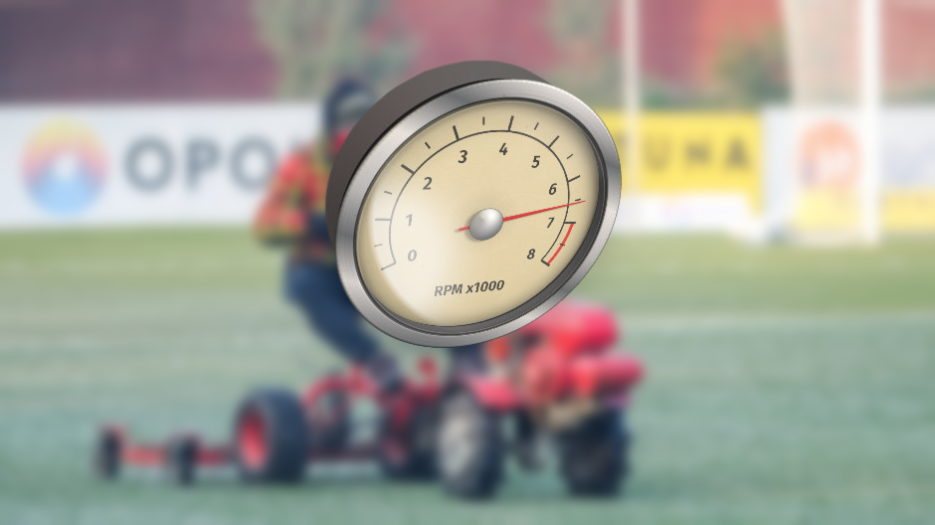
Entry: 6500 rpm
